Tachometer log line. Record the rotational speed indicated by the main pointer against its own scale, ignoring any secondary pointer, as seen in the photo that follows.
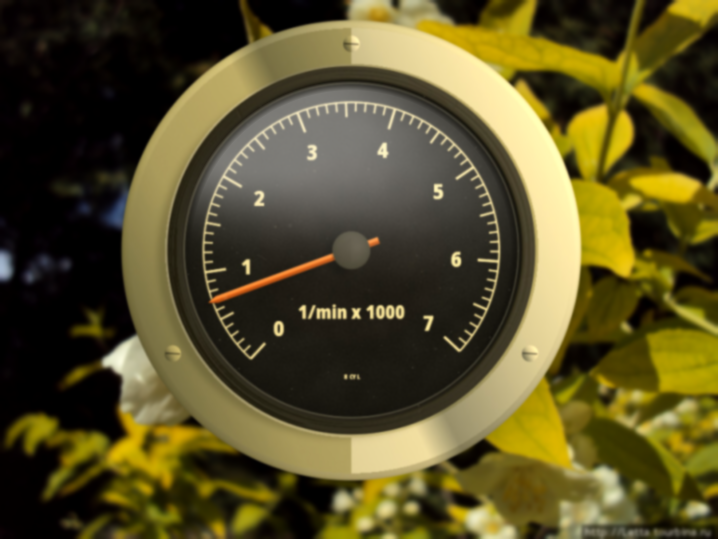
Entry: 700 rpm
